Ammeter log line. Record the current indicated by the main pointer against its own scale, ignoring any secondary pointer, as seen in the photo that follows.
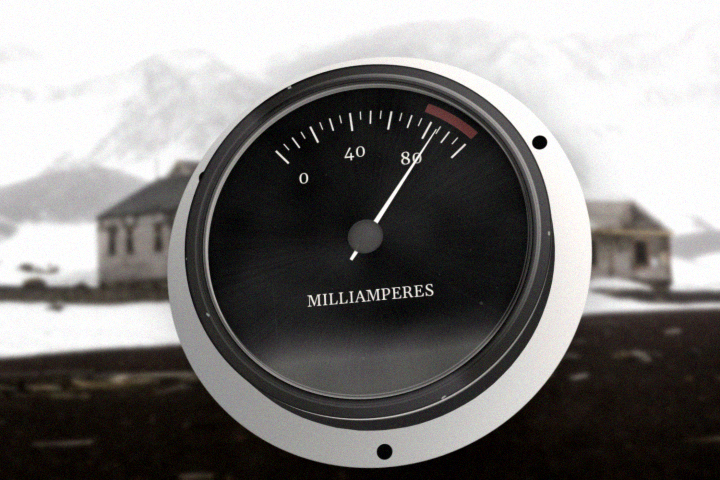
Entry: 85 mA
